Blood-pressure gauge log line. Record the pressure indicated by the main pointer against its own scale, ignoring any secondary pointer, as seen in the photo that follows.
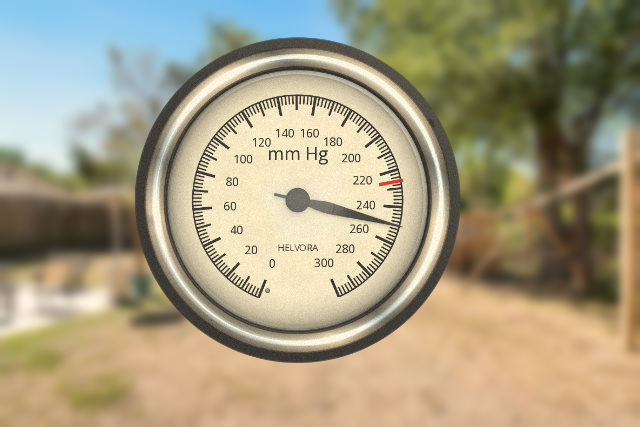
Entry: 250 mmHg
